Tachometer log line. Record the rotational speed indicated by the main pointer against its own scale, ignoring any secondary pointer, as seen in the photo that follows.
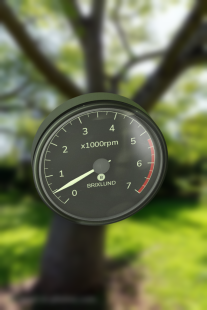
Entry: 500 rpm
